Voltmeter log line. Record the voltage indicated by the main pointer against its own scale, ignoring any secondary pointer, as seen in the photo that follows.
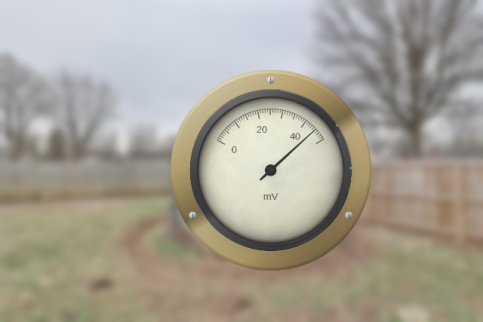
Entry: 45 mV
